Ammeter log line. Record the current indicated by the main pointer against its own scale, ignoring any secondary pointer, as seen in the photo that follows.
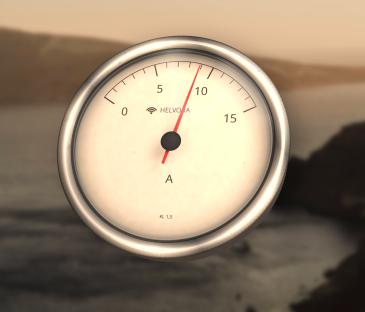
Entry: 9 A
